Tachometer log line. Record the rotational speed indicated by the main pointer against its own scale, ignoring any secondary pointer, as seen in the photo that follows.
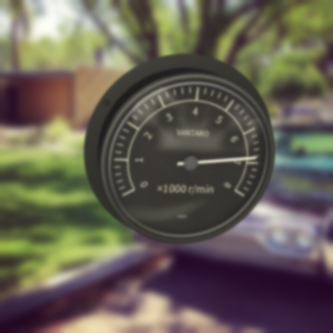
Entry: 6800 rpm
